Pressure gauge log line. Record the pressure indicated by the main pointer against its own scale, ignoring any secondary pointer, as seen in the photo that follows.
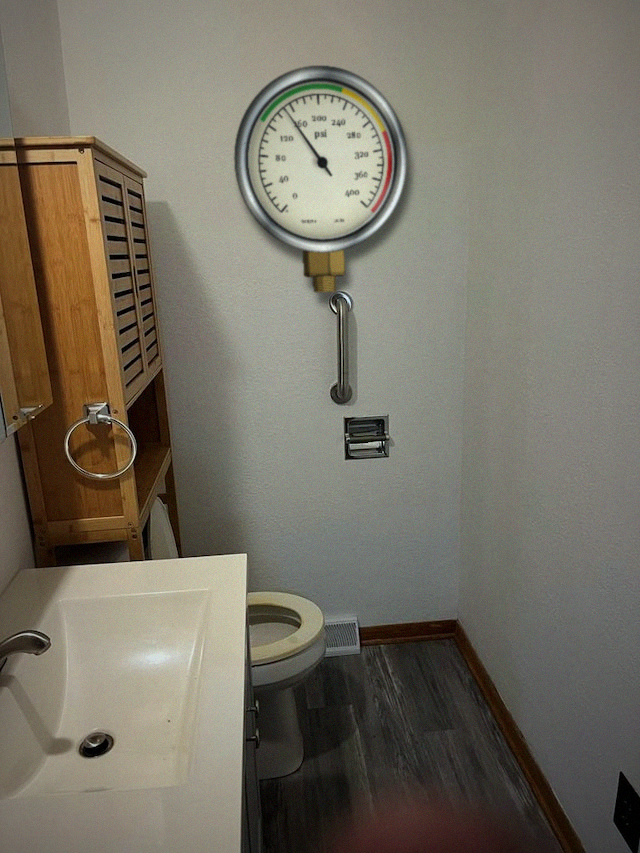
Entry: 150 psi
